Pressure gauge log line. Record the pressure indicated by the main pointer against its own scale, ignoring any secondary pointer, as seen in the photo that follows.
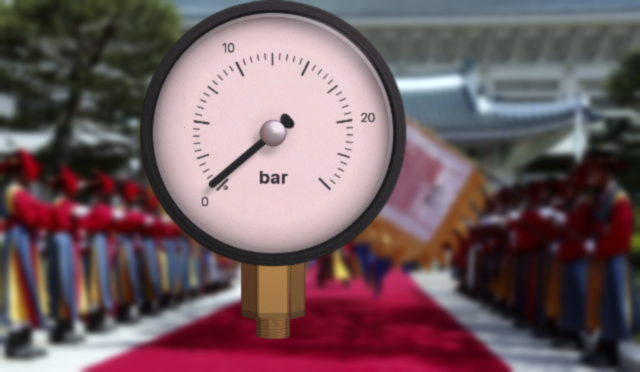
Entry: 0.5 bar
